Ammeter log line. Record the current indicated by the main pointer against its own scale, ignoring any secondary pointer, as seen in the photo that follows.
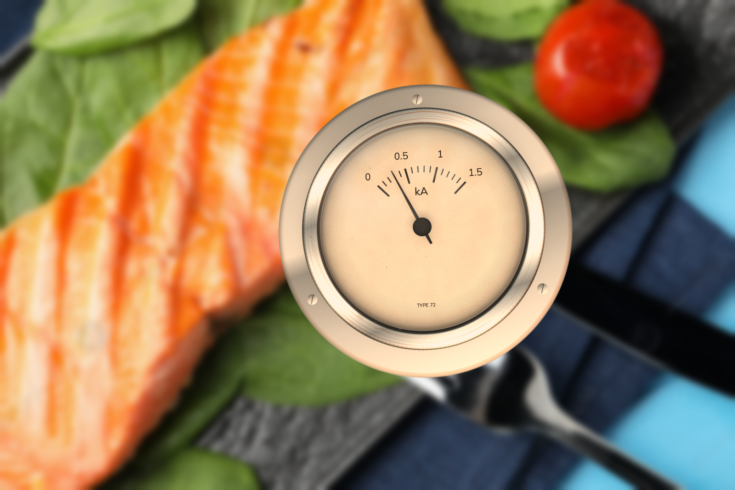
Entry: 0.3 kA
